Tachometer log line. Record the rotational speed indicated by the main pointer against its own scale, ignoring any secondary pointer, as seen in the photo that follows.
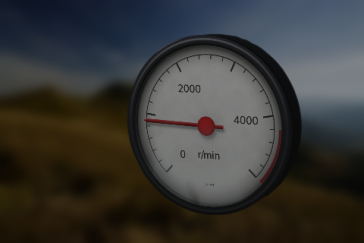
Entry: 900 rpm
